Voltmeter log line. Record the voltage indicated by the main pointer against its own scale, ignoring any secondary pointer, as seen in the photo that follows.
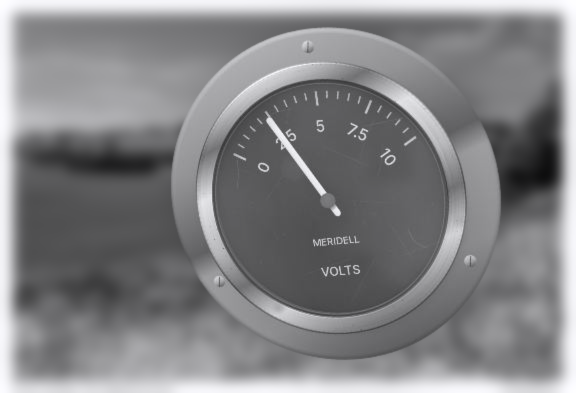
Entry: 2.5 V
